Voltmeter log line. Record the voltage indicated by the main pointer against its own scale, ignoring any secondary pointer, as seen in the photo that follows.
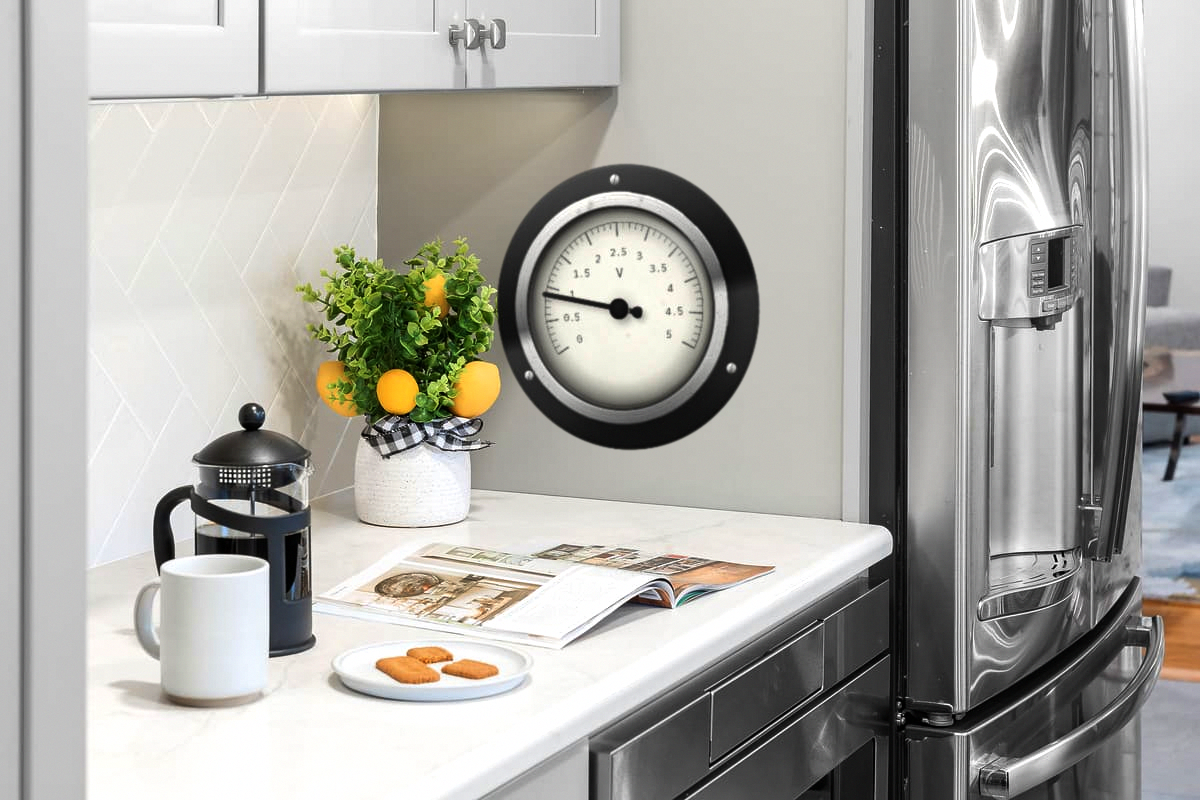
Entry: 0.9 V
